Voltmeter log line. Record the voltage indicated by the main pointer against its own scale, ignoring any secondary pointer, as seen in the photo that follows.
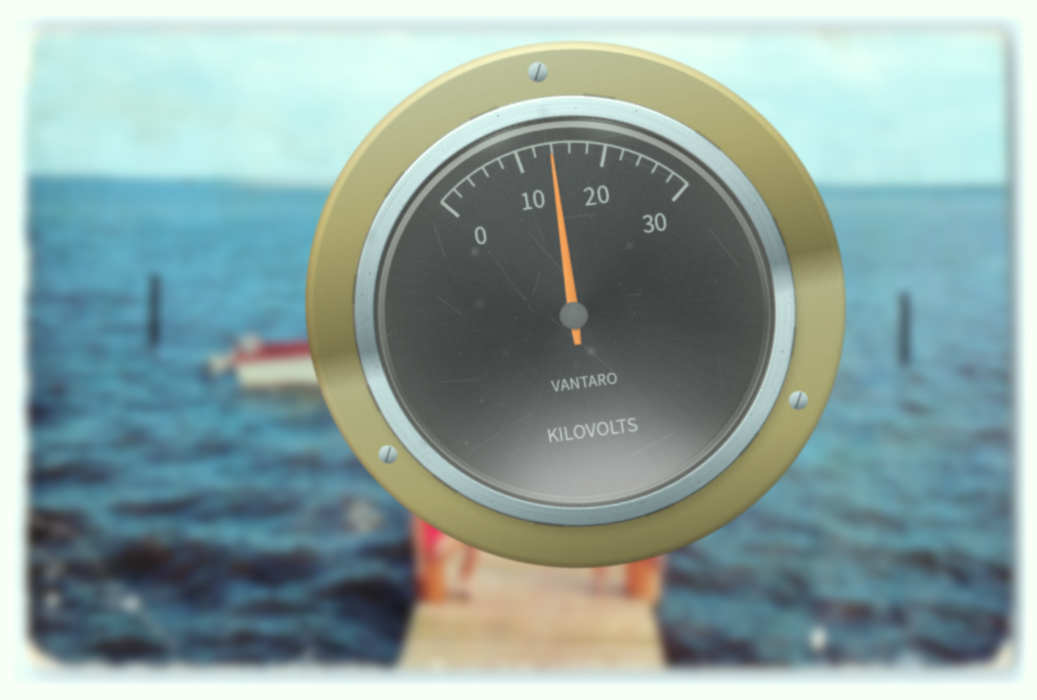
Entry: 14 kV
